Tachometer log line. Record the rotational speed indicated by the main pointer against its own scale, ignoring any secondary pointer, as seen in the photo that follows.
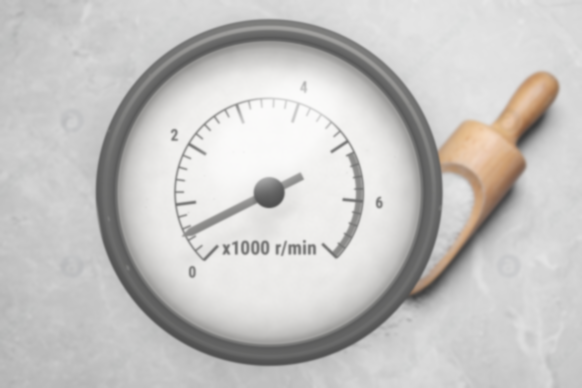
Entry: 500 rpm
